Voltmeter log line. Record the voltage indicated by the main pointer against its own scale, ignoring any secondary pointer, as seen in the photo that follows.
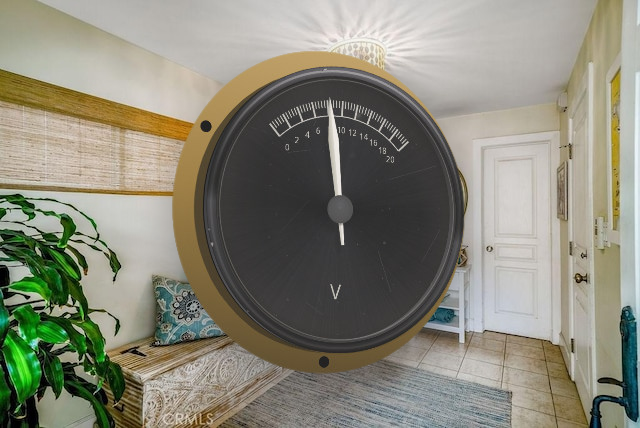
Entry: 8 V
